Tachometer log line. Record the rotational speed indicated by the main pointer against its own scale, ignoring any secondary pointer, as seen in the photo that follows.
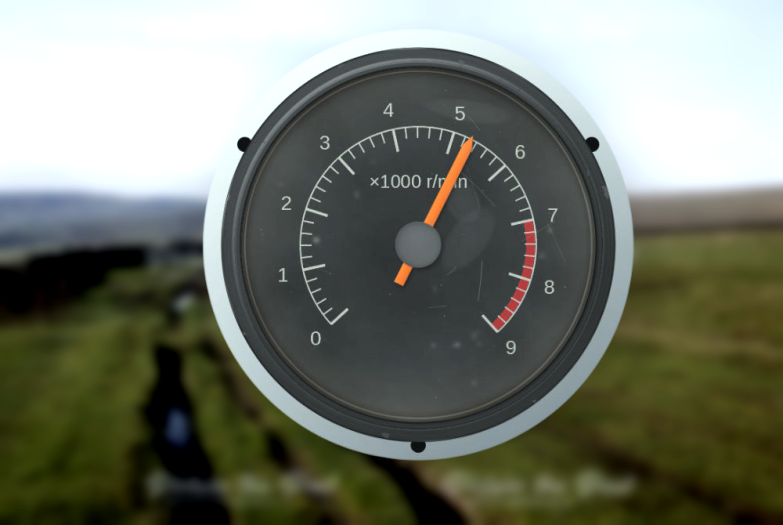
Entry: 5300 rpm
